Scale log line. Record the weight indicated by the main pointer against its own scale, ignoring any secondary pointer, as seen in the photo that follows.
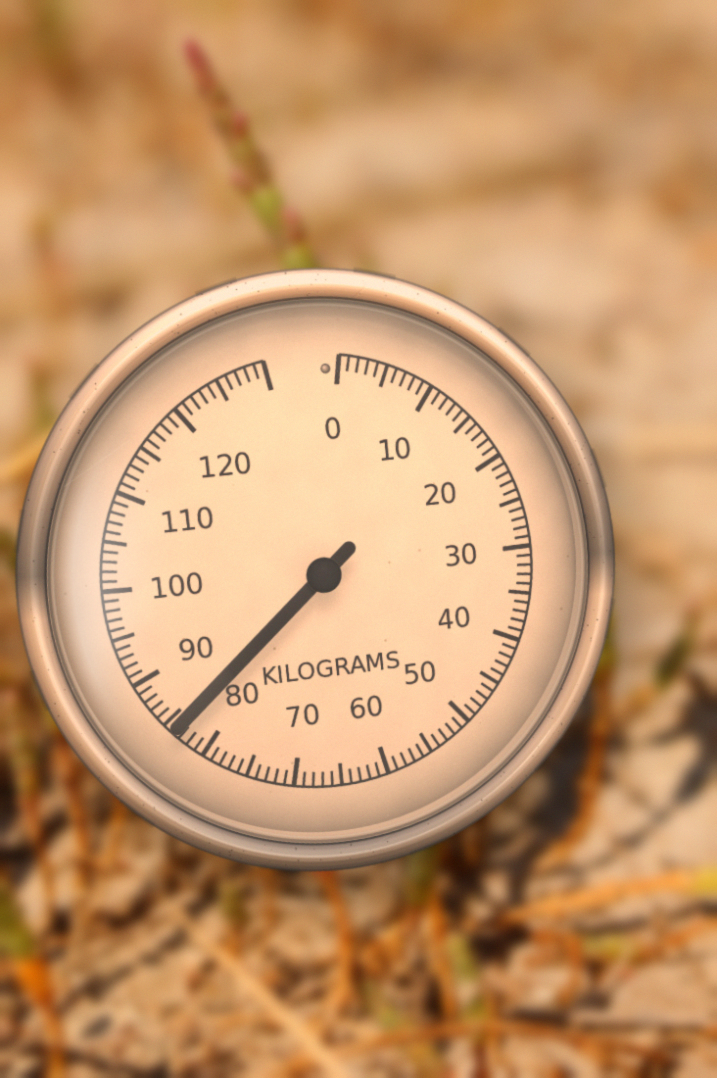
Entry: 84 kg
